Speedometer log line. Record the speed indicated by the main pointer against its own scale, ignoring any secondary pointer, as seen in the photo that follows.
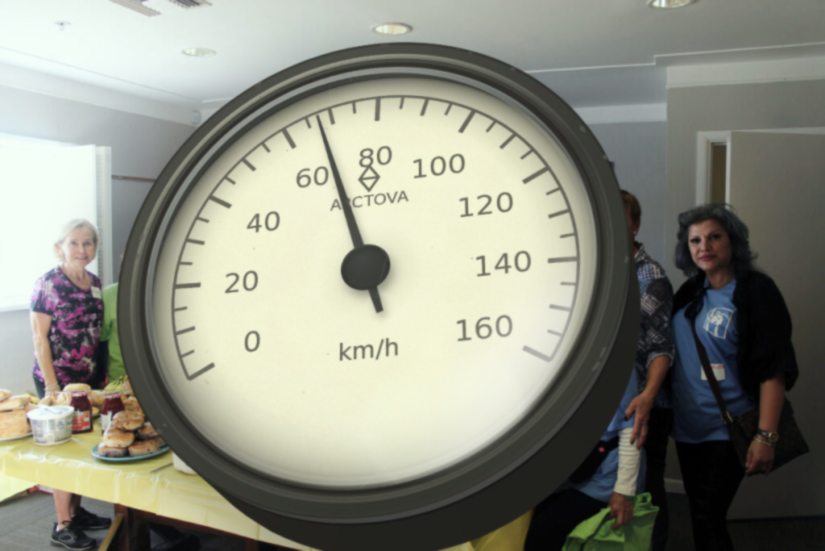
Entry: 67.5 km/h
